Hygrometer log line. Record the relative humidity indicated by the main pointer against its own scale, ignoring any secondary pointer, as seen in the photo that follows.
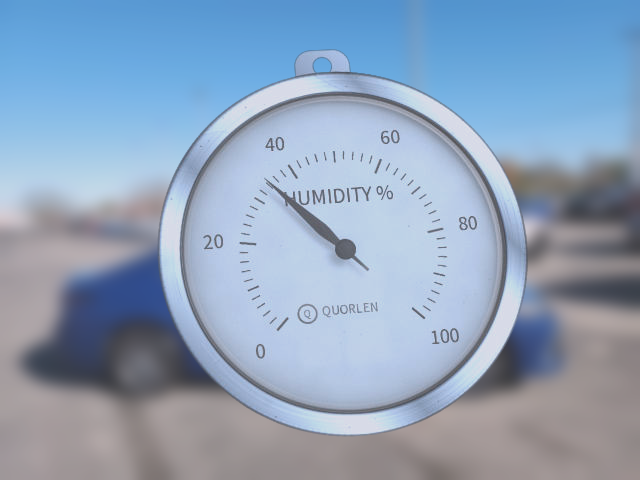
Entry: 34 %
